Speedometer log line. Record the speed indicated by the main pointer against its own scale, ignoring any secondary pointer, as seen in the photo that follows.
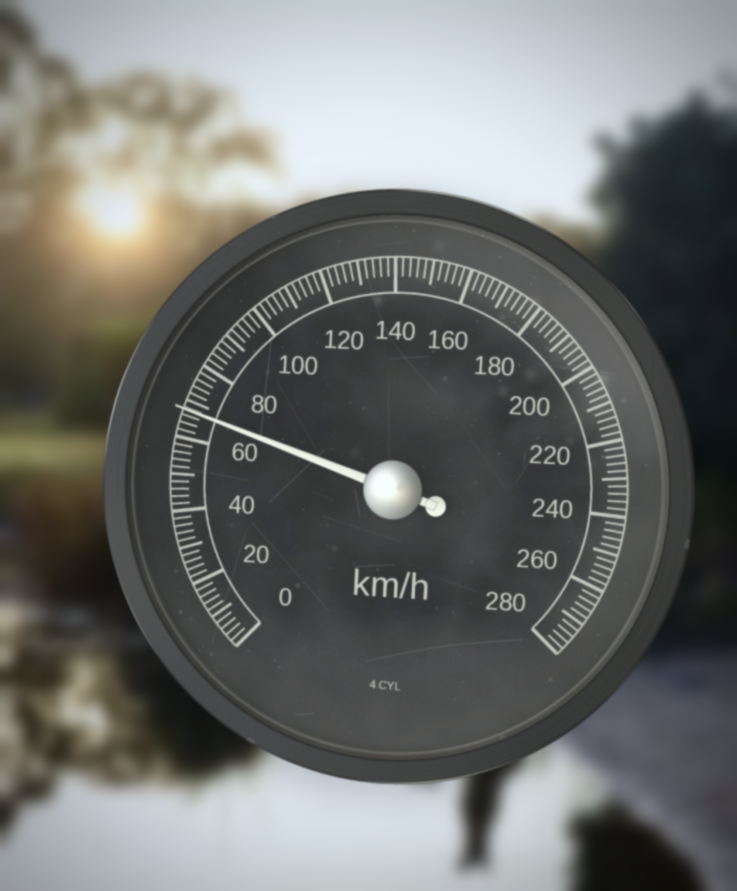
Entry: 68 km/h
